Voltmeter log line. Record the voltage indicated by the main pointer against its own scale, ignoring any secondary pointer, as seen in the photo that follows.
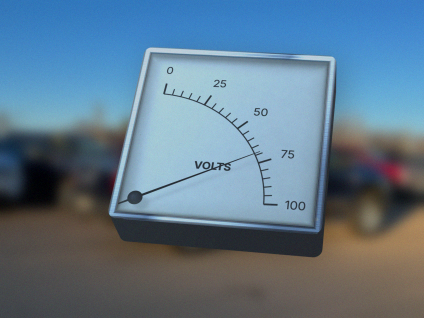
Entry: 70 V
